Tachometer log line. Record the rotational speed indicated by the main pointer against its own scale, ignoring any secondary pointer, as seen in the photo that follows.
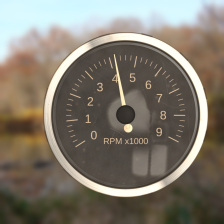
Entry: 4200 rpm
